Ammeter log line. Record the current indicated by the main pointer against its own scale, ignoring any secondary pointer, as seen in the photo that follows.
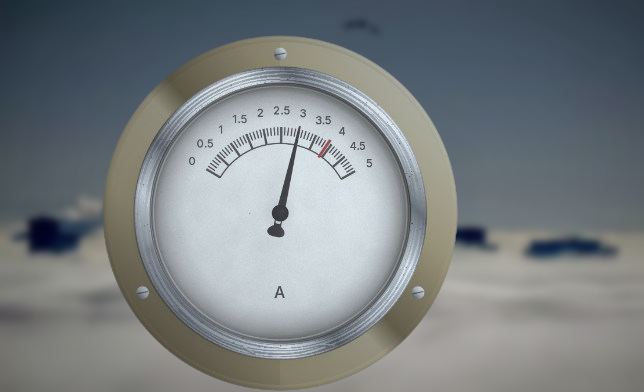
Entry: 3 A
